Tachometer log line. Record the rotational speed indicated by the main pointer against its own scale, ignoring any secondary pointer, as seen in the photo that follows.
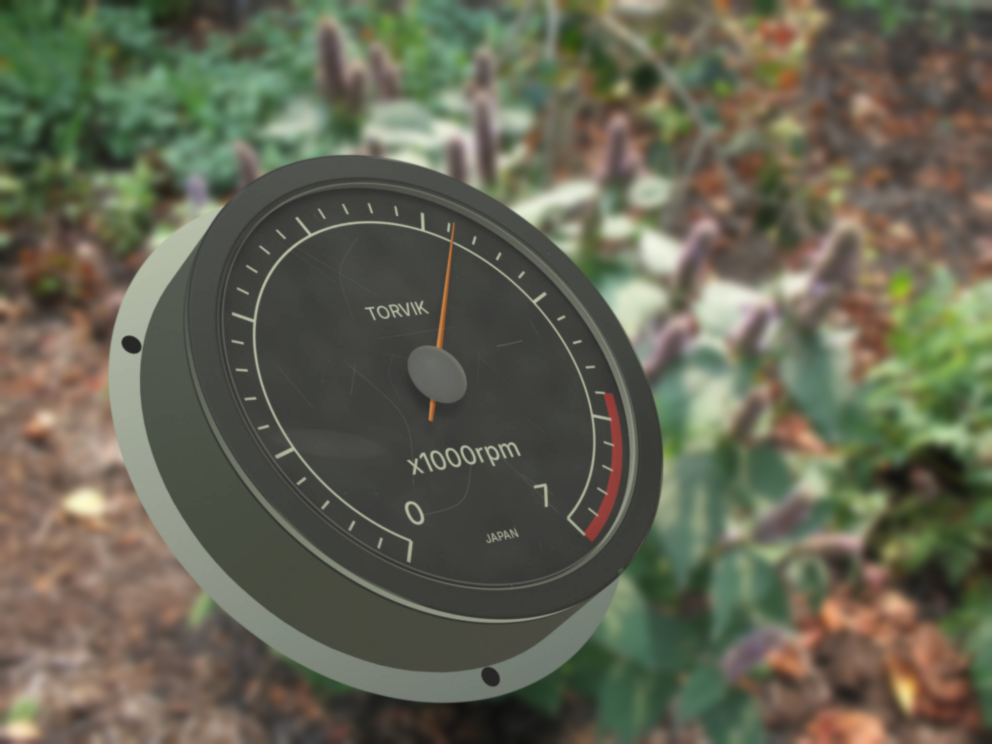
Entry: 4200 rpm
